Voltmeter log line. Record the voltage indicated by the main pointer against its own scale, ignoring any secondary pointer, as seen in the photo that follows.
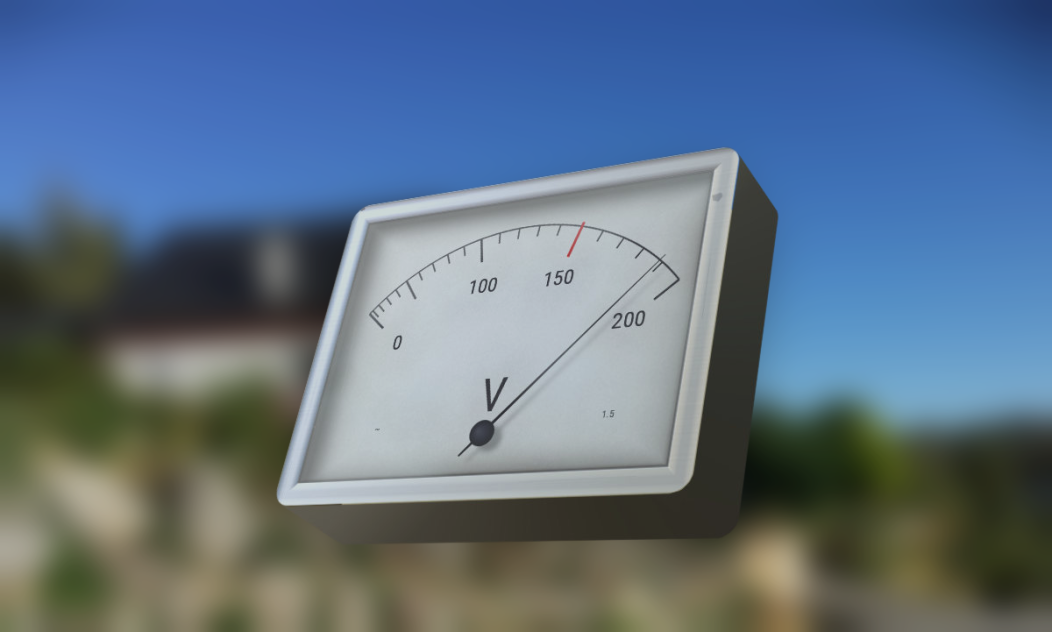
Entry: 190 V
